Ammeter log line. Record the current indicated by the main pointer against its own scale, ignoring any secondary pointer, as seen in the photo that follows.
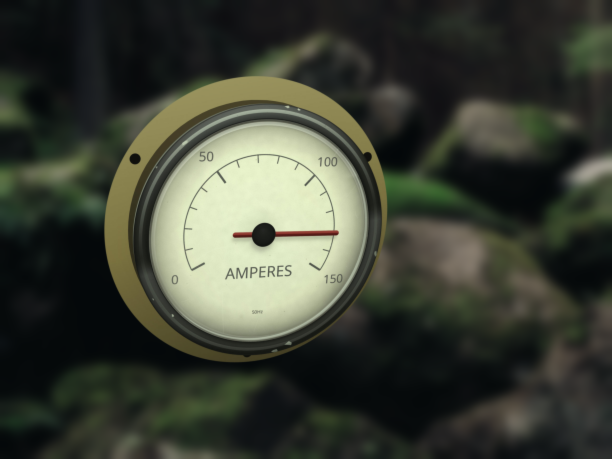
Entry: 130 A
